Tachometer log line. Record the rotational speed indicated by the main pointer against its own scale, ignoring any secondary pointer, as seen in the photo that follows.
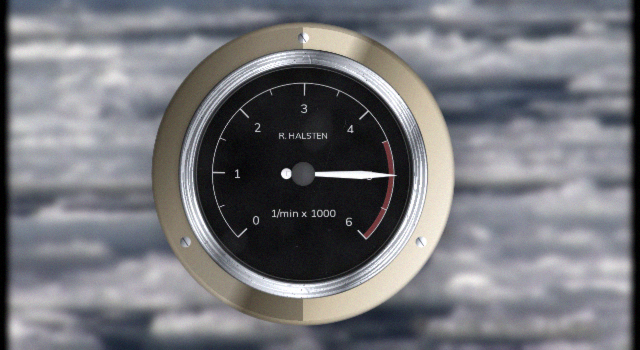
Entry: 5000 rpm
